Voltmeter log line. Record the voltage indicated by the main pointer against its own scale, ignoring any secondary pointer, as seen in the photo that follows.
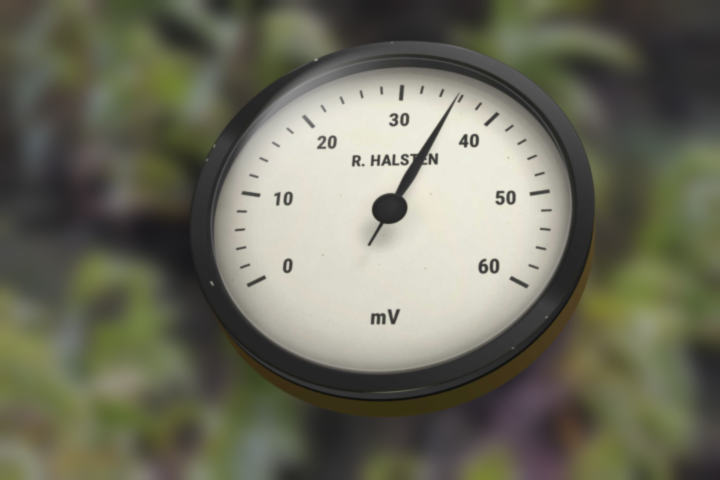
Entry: 36 mV
